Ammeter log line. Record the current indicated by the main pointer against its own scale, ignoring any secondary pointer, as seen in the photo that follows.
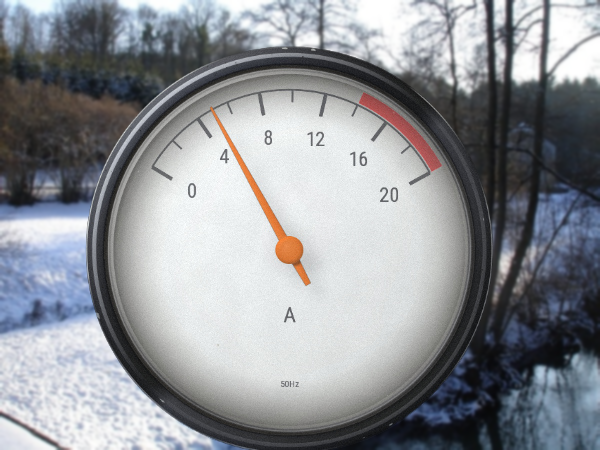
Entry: 5 A
